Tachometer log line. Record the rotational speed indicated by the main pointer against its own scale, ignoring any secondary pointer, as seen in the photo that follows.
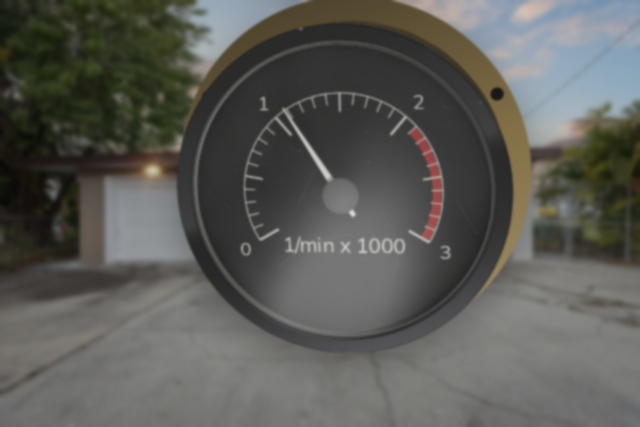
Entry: 1100 rpm
